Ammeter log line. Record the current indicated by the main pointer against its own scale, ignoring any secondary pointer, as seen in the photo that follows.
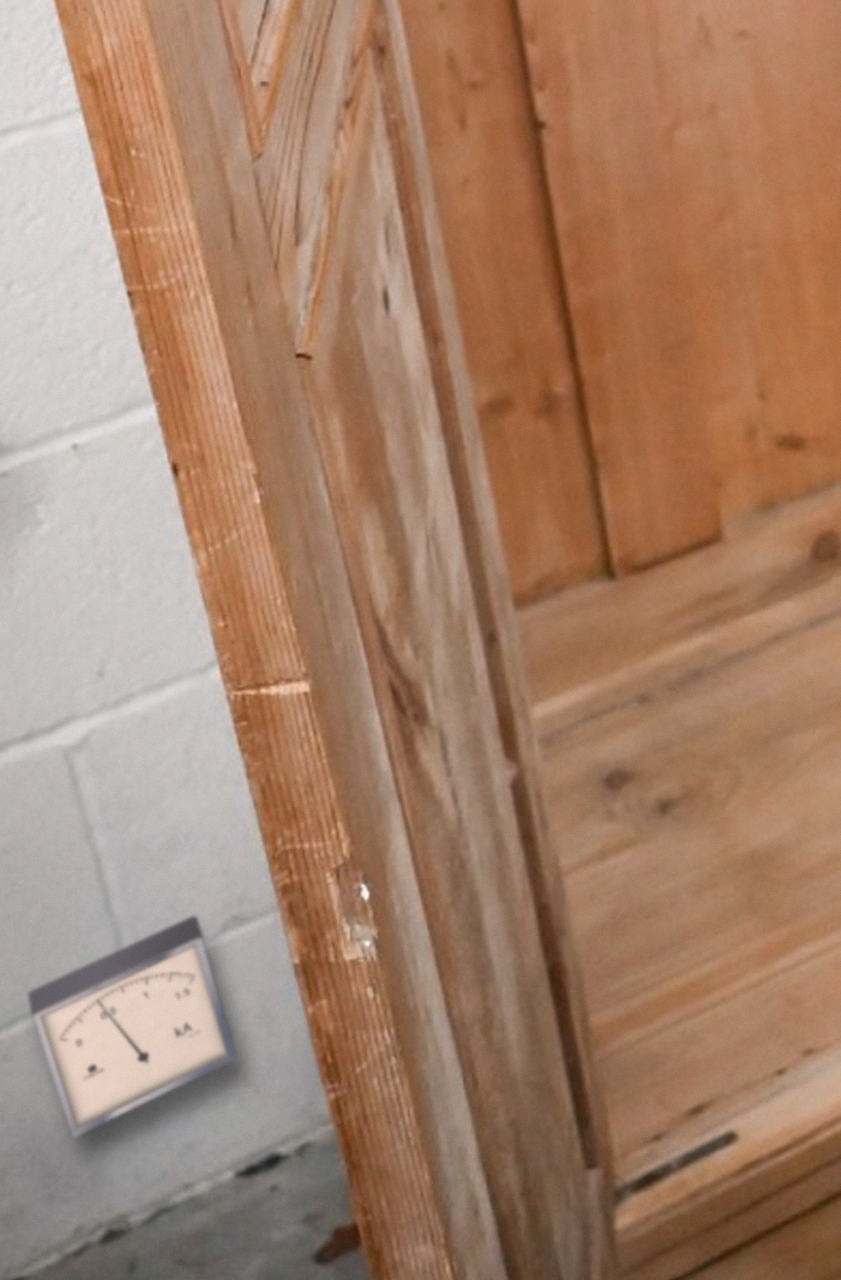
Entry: 0.5 kA
